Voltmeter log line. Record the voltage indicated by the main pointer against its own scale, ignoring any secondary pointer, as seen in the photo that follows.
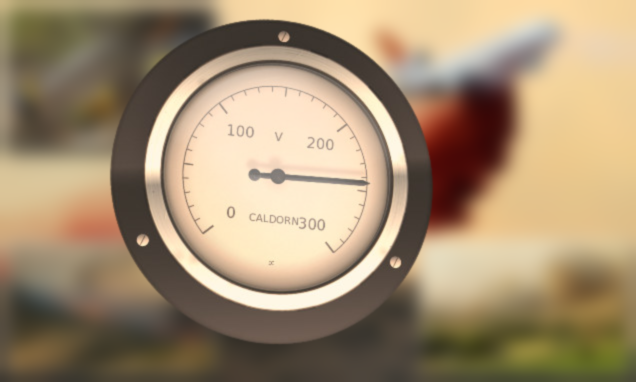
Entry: 245 V
